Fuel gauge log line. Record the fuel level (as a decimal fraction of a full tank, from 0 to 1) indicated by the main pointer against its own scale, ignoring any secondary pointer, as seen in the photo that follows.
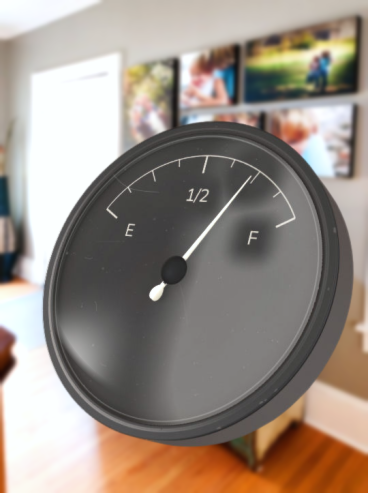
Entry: 0.75
